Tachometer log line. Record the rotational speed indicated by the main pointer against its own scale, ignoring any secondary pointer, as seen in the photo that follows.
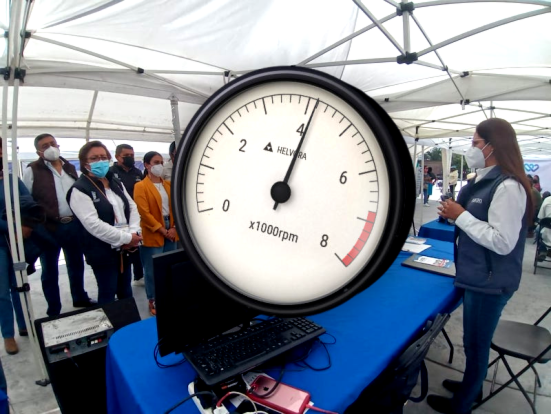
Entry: 4200 rpm
